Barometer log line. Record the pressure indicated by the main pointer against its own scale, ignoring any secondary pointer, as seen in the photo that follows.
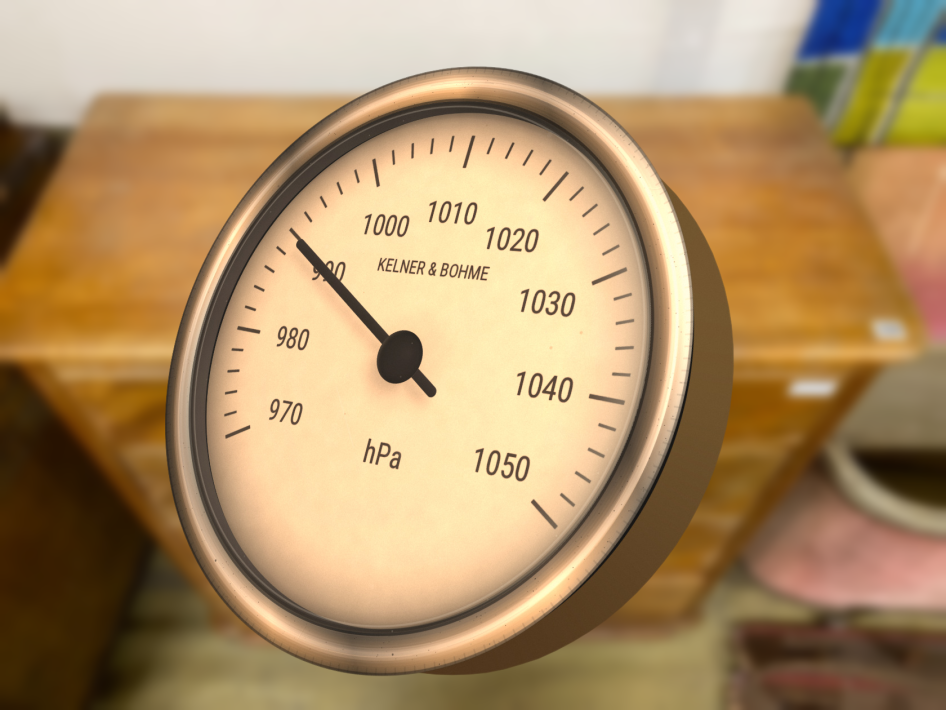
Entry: 990 hPa
